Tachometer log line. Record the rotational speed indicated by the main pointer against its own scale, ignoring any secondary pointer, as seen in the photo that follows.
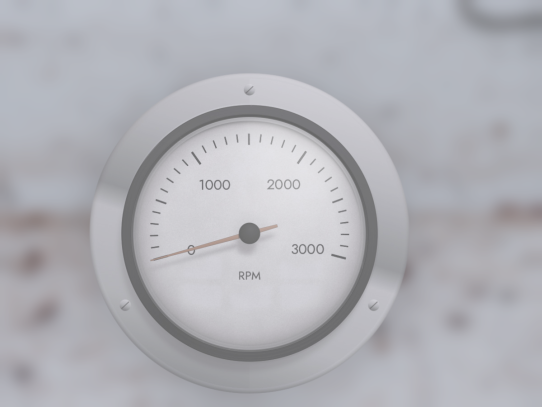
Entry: 0 rpm
